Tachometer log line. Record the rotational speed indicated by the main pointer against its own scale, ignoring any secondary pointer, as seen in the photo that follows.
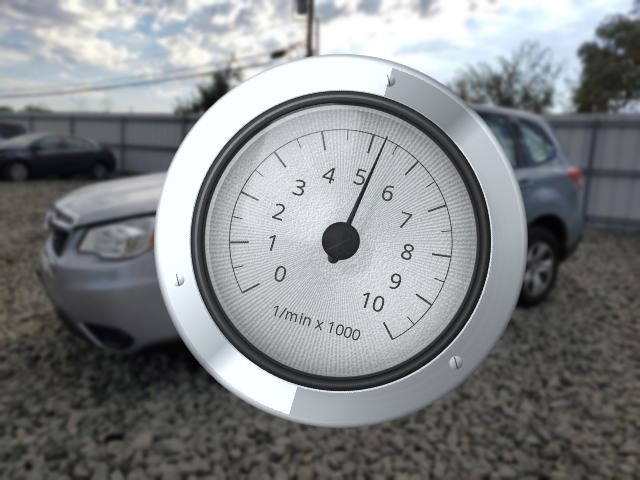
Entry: 5250 rpm
